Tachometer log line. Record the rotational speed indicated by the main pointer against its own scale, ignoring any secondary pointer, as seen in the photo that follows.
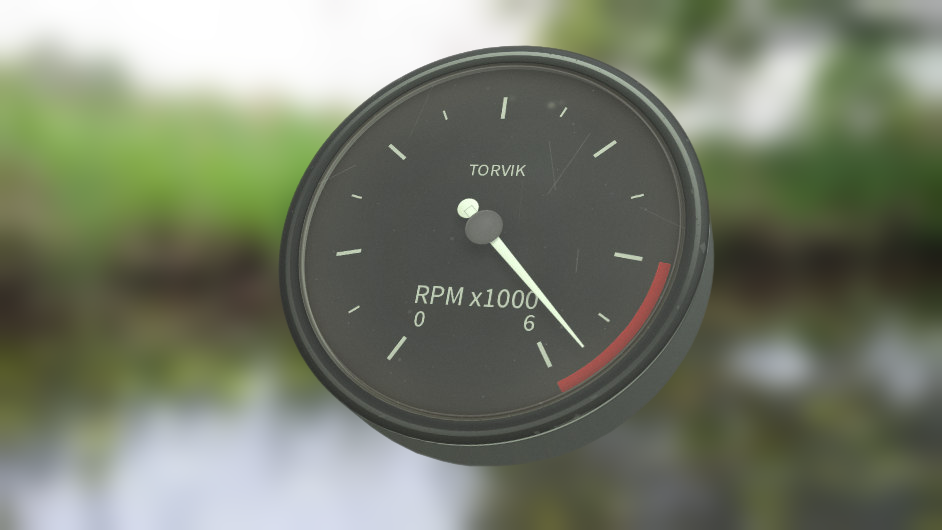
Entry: 5750 rpm
